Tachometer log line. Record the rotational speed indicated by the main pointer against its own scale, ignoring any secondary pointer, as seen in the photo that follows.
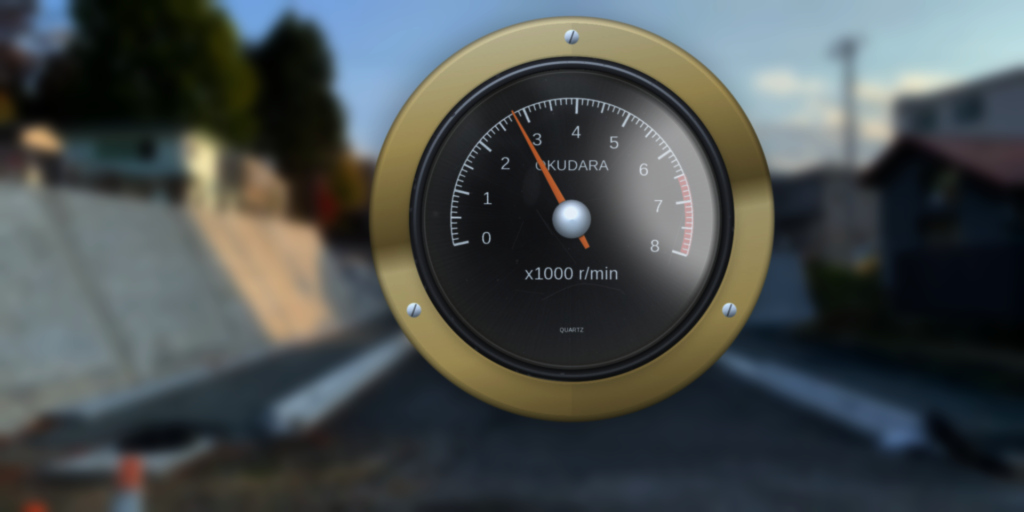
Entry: 2800 rpm
